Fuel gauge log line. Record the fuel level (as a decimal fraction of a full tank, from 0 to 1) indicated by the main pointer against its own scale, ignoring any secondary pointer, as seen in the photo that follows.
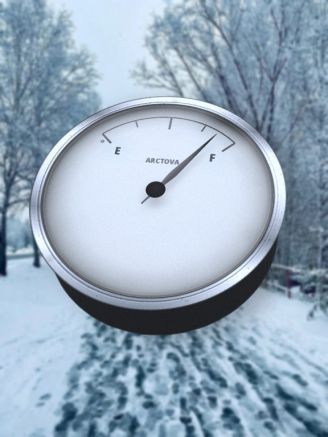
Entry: 0.875
